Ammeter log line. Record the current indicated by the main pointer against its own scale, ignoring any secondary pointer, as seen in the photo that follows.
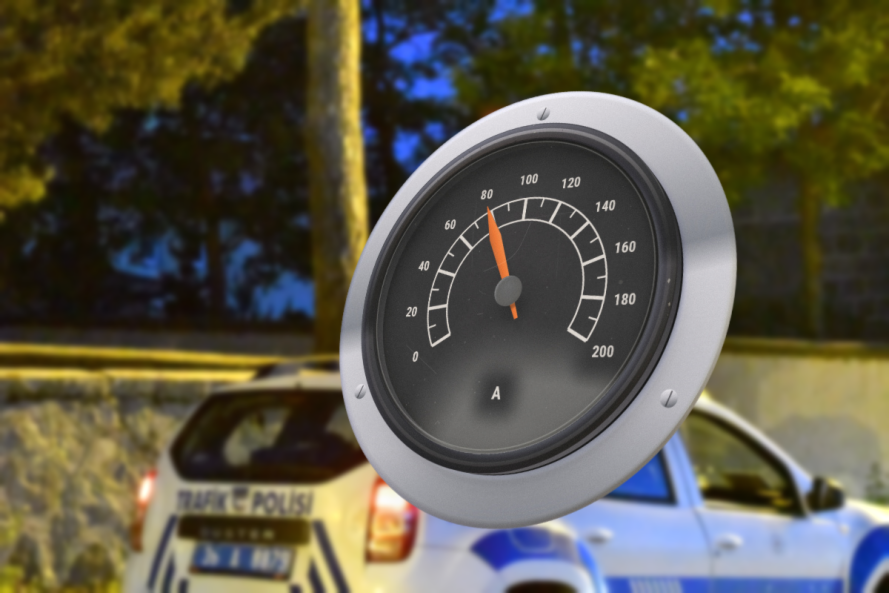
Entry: 80 A
